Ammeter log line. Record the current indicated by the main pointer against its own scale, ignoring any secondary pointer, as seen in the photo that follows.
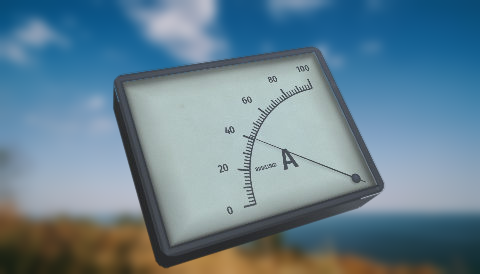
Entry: 40 A
